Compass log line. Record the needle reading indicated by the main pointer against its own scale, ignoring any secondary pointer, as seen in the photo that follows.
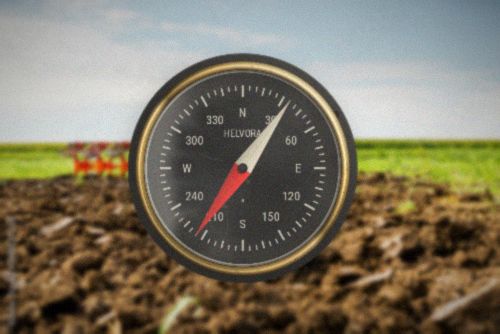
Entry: 215 °
